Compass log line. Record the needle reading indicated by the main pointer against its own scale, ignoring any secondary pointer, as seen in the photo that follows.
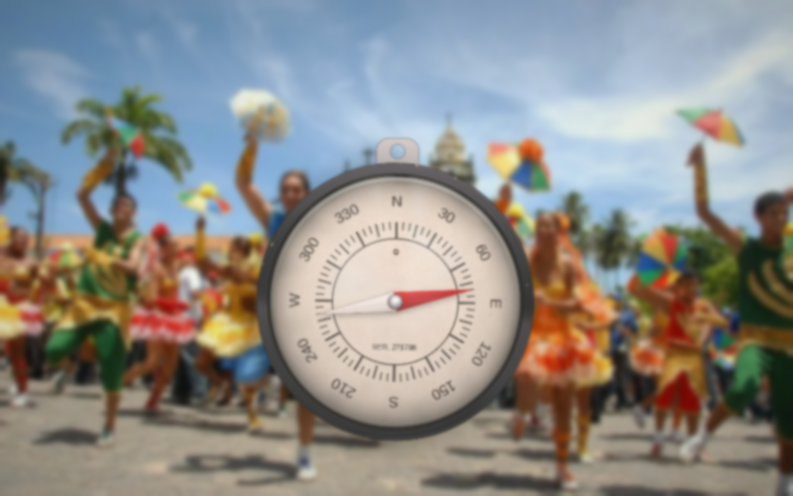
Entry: 80 °
